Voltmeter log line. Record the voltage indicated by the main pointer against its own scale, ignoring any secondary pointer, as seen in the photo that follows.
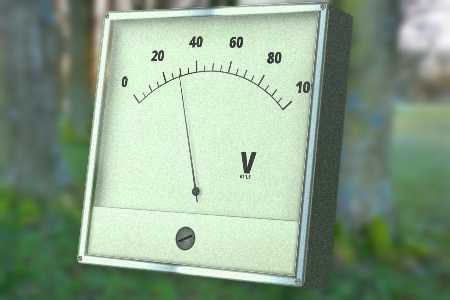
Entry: 30 V
